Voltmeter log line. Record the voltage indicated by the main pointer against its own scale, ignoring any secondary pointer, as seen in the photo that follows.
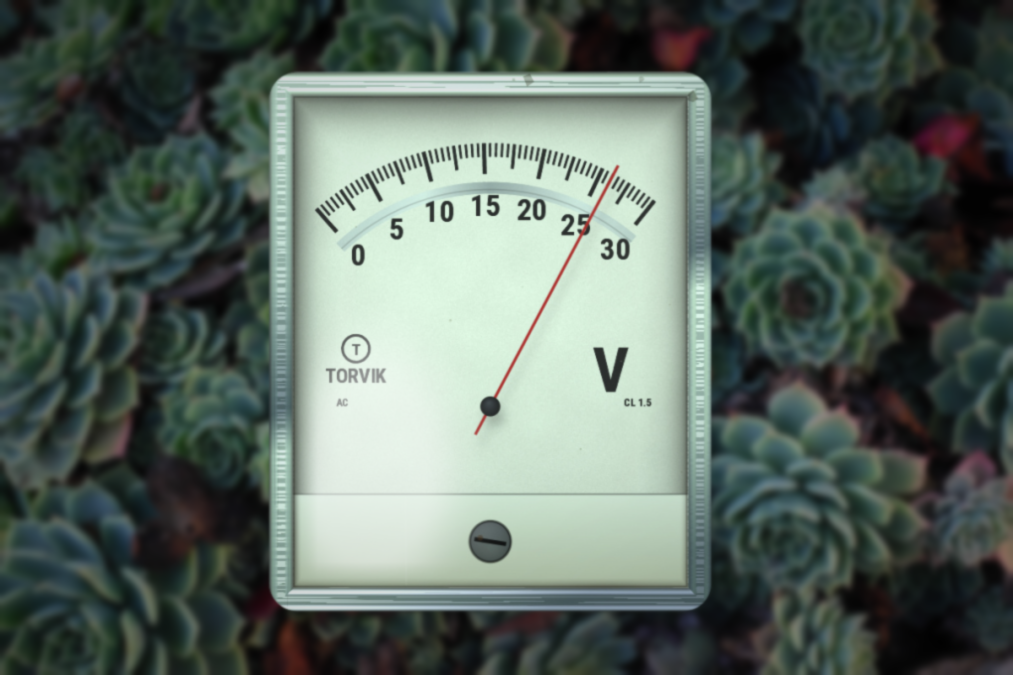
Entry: 26 V
